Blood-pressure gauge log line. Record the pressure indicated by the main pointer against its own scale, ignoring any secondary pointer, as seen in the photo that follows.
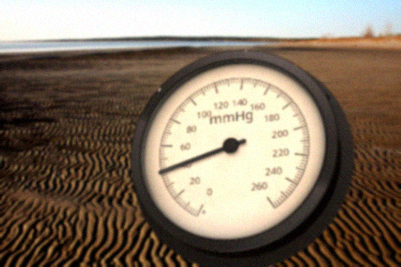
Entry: 40 mmHg
